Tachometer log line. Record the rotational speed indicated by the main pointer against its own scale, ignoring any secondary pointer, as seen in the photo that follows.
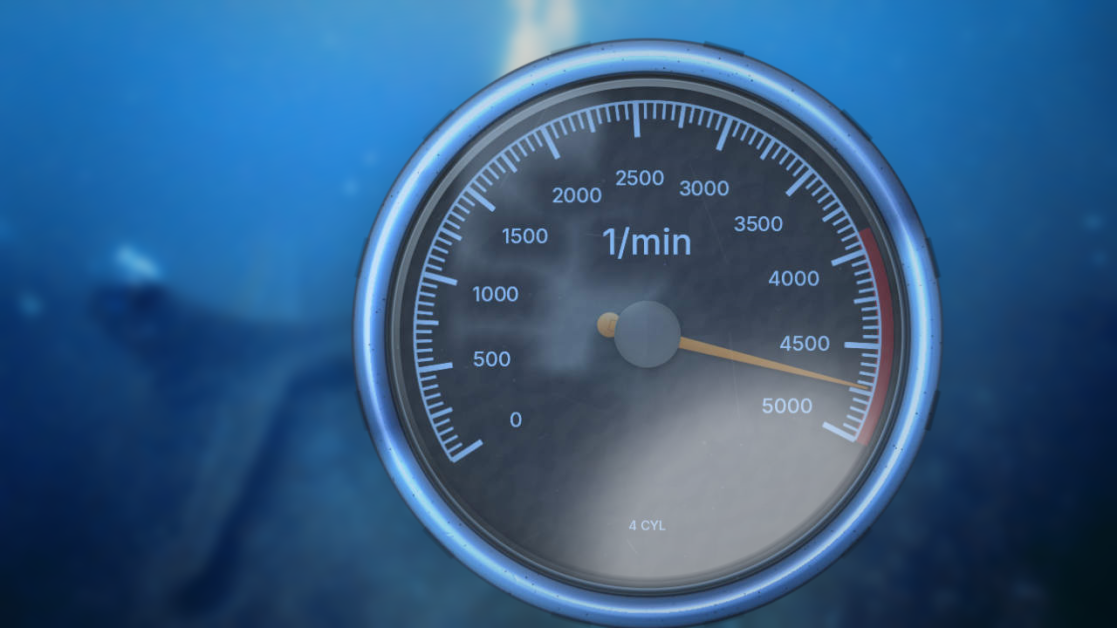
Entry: 4725 rpm
